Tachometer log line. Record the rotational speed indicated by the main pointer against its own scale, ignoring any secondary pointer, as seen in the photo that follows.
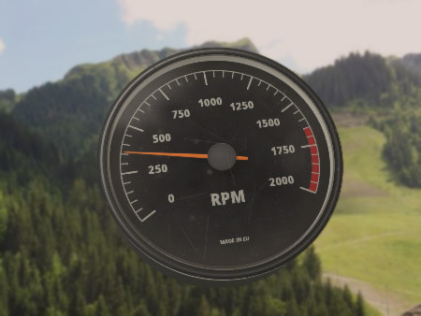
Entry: 350 rpm
